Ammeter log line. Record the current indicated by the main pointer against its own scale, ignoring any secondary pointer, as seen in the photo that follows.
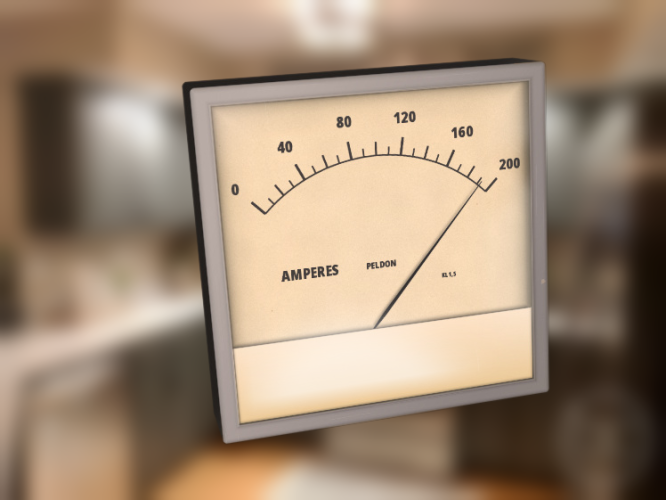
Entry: 190 A
